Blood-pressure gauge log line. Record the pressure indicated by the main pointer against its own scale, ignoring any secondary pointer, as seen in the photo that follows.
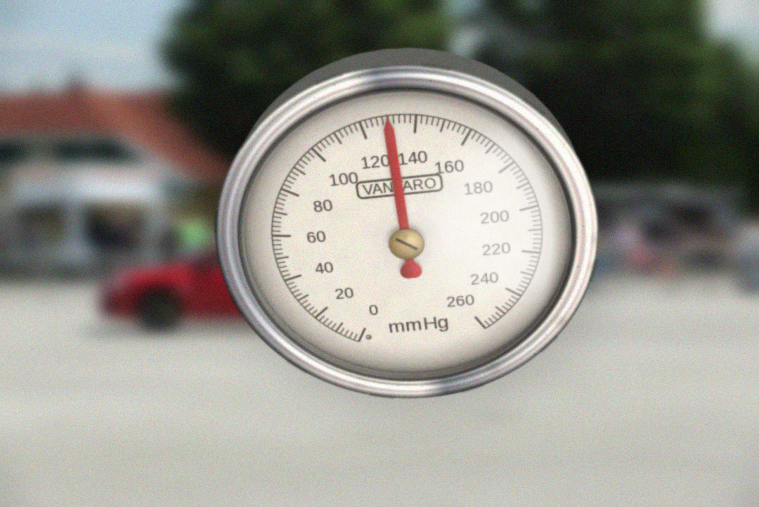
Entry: 130 mmHg
